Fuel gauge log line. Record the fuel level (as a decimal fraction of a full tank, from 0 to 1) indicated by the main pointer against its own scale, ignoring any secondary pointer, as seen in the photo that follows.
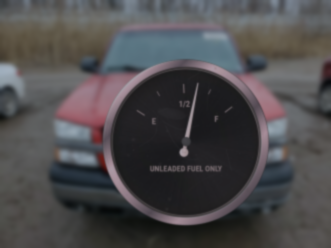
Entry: 0.625
